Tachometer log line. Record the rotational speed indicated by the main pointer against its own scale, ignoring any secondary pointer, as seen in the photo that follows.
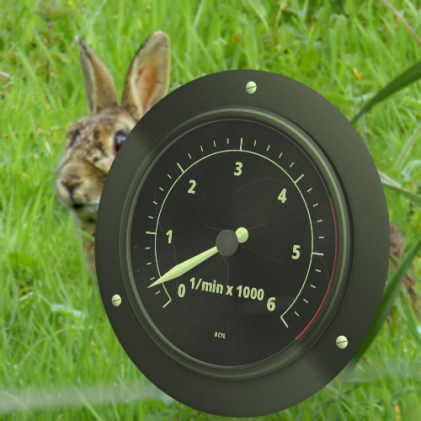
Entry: 300 rpm
